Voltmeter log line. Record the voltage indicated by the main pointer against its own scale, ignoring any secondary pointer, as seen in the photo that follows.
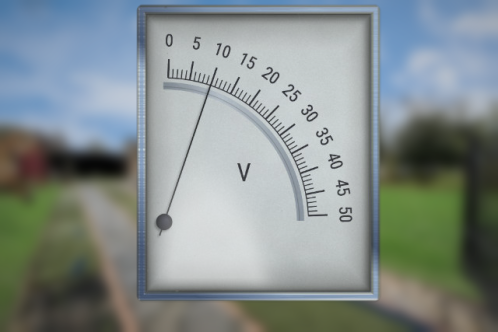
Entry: 10 V
